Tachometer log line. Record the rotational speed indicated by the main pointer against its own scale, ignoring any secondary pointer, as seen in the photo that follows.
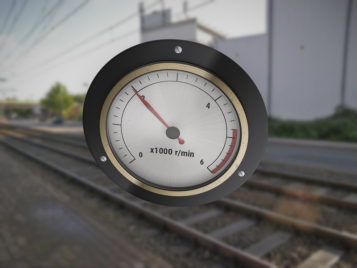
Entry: 2000 rpm
